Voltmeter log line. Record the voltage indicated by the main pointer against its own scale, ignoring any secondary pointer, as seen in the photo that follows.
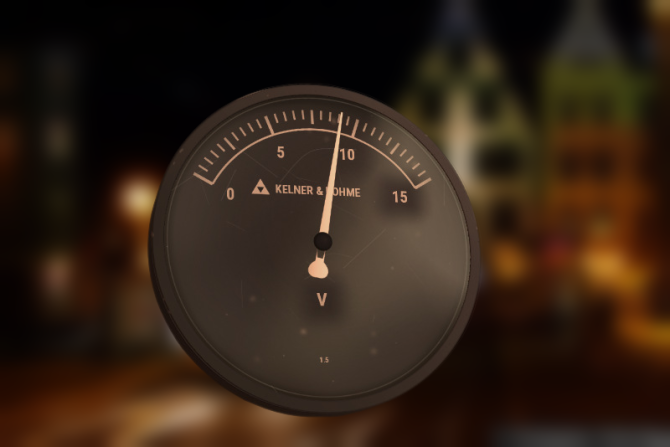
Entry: 9 V
